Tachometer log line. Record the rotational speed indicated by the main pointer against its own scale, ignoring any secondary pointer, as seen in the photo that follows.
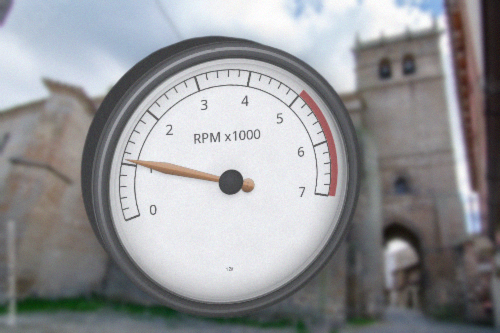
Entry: 1100 rpm
